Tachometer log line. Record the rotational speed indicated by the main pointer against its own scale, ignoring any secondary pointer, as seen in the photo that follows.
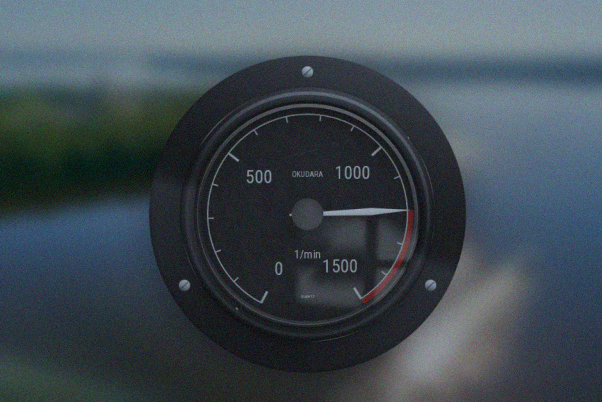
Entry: 1200 rpm
